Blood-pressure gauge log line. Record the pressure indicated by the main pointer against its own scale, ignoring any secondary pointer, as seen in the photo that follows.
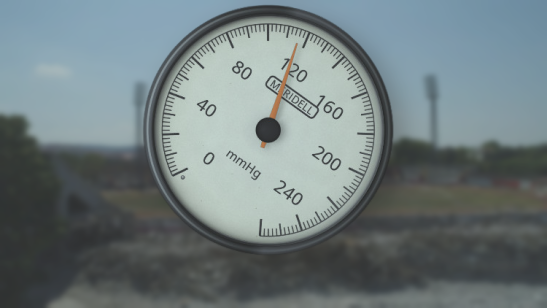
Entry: 116 mmHg
